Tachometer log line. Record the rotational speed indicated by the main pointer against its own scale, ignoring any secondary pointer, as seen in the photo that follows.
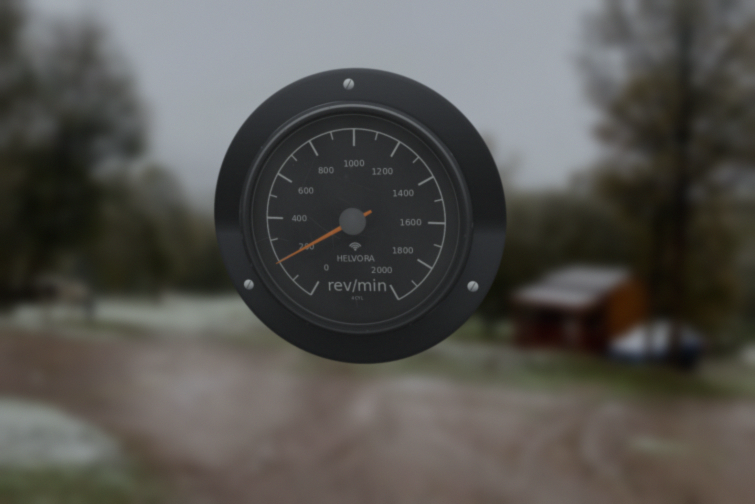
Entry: 200 rpm
